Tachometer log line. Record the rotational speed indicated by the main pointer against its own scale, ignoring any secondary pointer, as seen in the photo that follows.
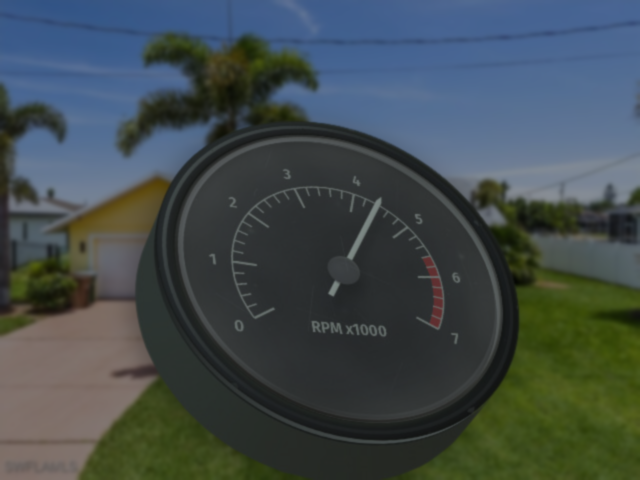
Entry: 4400 rpm
